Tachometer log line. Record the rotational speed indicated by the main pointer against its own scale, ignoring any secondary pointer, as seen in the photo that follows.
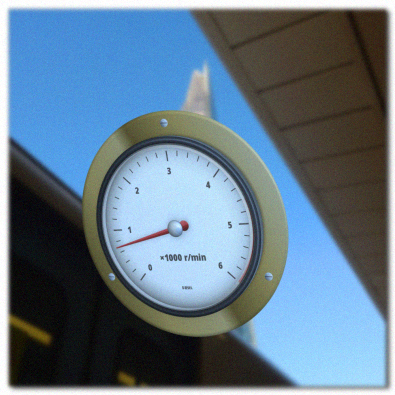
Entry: 700 rpm
